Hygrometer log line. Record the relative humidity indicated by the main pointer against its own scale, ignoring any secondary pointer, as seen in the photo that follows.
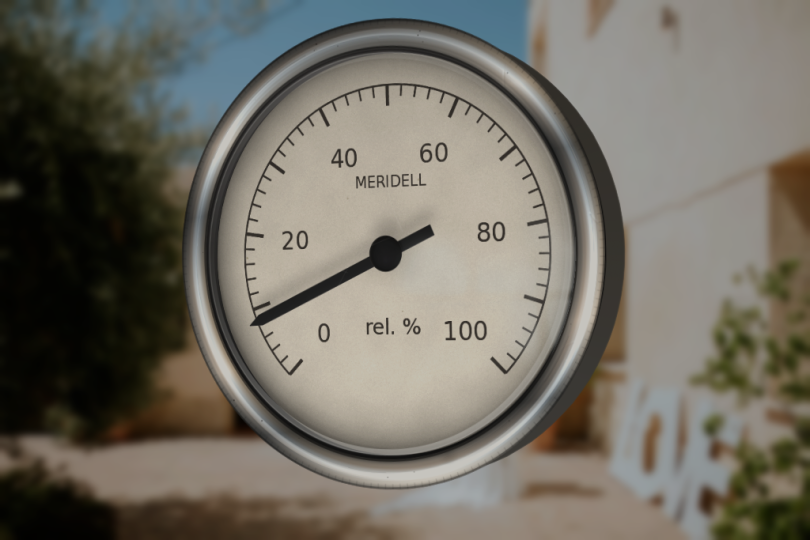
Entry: 8 %
